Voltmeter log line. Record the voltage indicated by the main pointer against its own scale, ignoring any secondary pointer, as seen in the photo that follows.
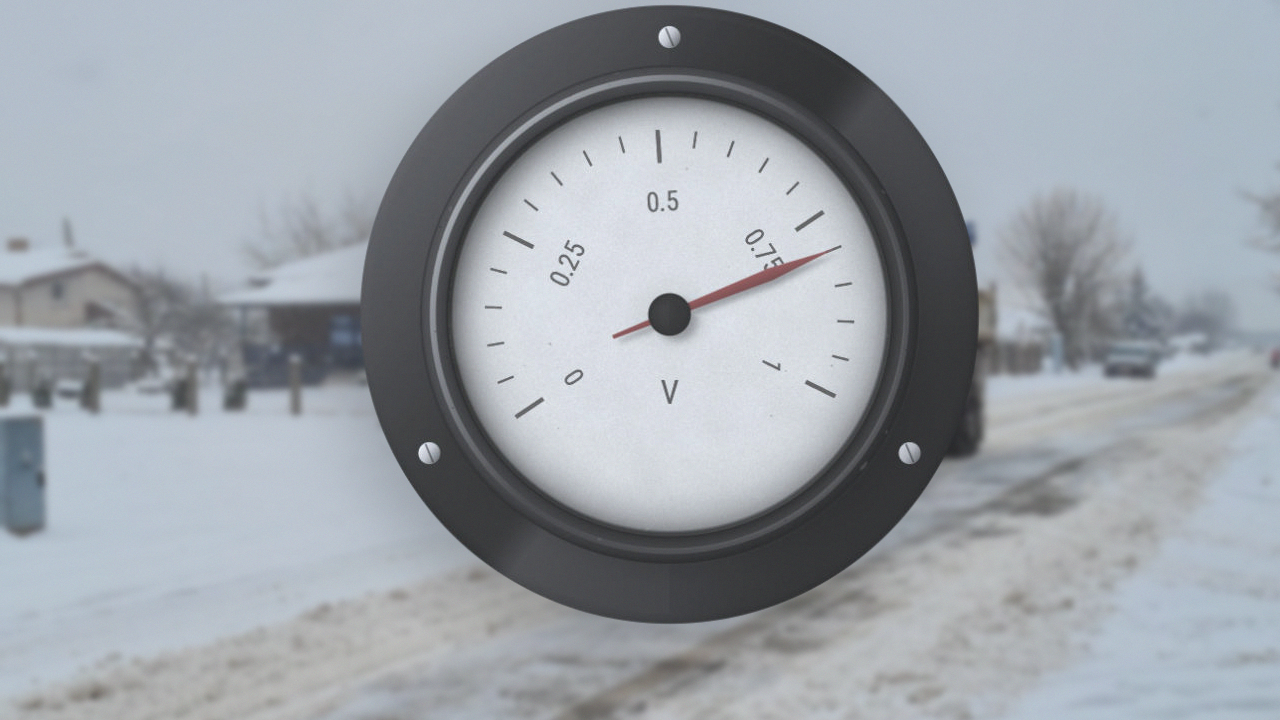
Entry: 0.8 V
